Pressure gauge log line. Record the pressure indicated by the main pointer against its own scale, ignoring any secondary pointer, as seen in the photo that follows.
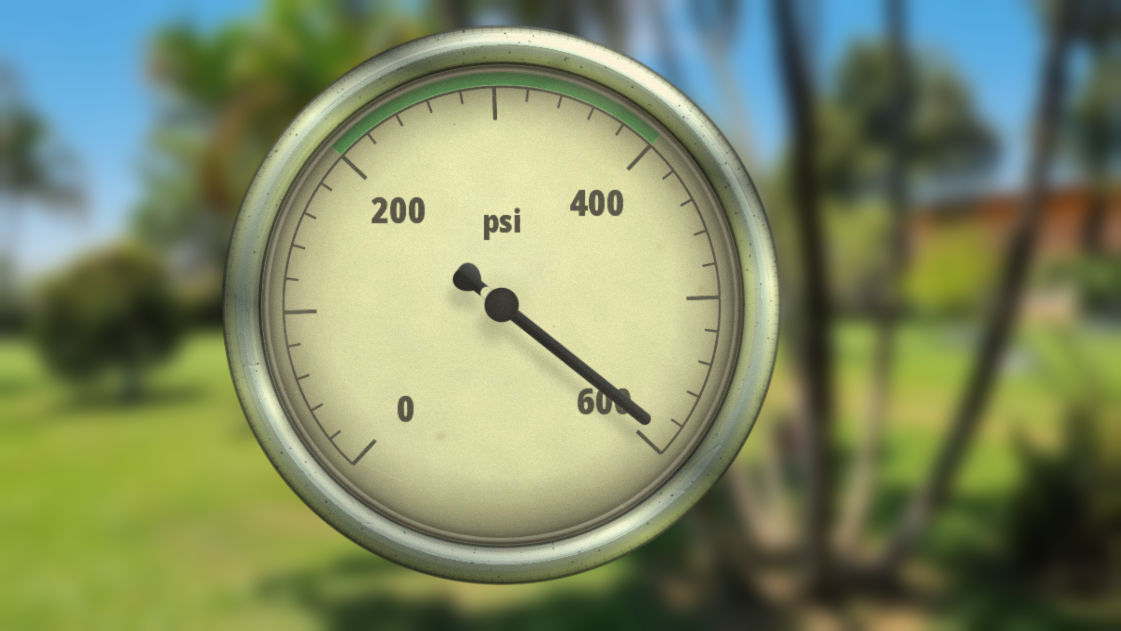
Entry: 590 psi
